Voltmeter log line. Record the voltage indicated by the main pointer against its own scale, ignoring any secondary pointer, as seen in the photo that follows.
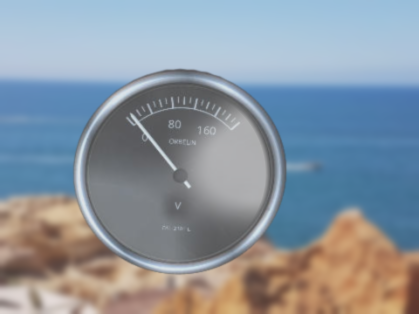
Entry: 10 V
